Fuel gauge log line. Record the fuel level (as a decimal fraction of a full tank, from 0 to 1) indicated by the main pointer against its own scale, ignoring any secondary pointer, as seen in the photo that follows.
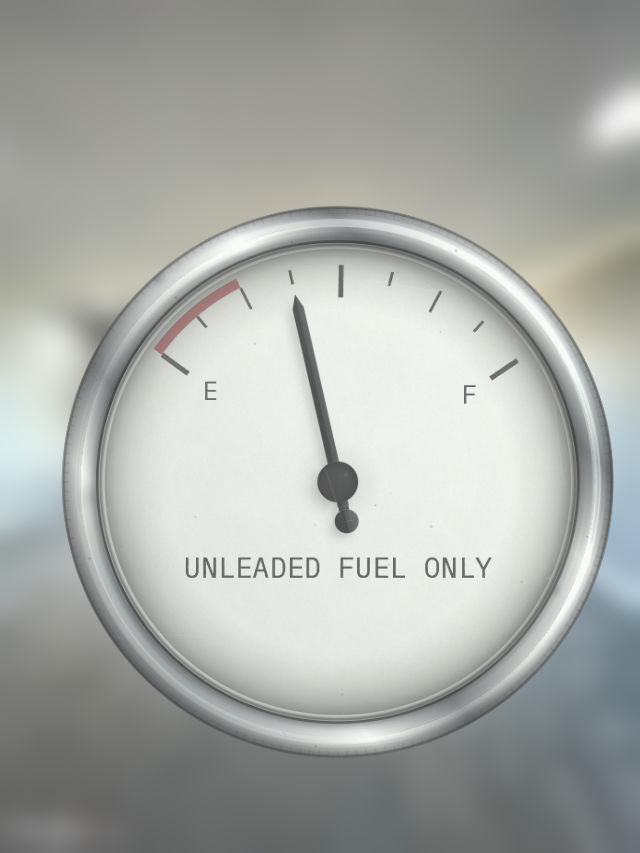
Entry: 0.375
